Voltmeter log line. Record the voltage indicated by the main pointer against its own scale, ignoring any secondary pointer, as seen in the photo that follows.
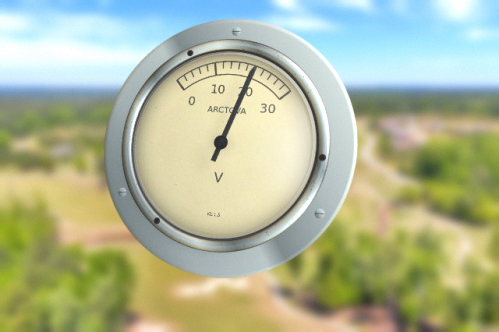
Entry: 20 V
